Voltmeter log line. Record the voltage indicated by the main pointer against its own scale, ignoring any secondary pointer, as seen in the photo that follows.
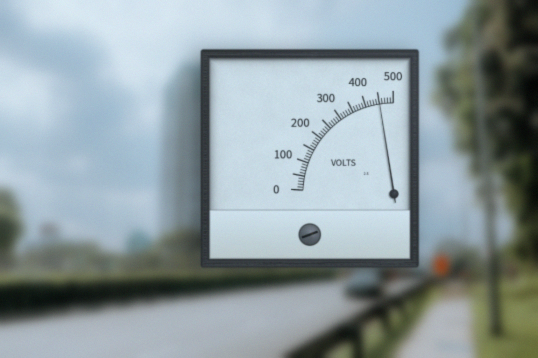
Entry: 450 V
